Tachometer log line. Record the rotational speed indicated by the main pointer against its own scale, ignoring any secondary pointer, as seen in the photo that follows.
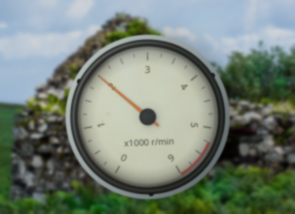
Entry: 2000 rpm
